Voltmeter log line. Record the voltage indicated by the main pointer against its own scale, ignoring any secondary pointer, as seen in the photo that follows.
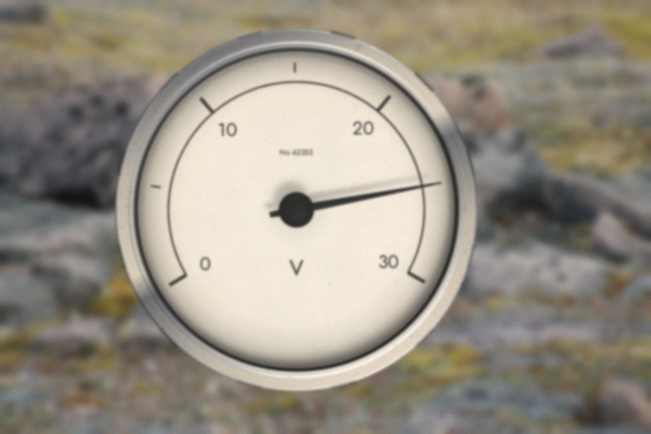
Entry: 25 V
